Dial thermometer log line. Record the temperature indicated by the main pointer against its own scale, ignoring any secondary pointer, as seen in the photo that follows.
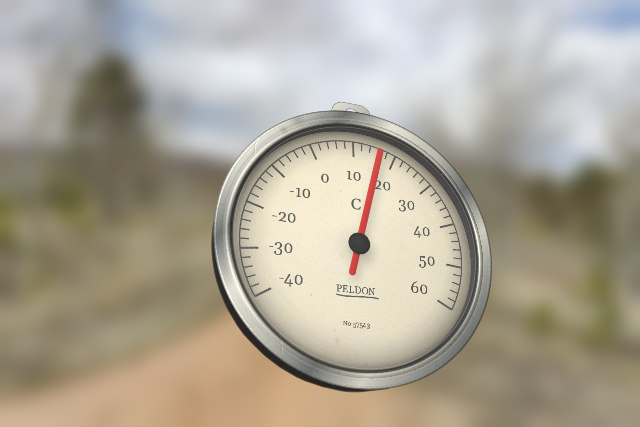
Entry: 16 °C
